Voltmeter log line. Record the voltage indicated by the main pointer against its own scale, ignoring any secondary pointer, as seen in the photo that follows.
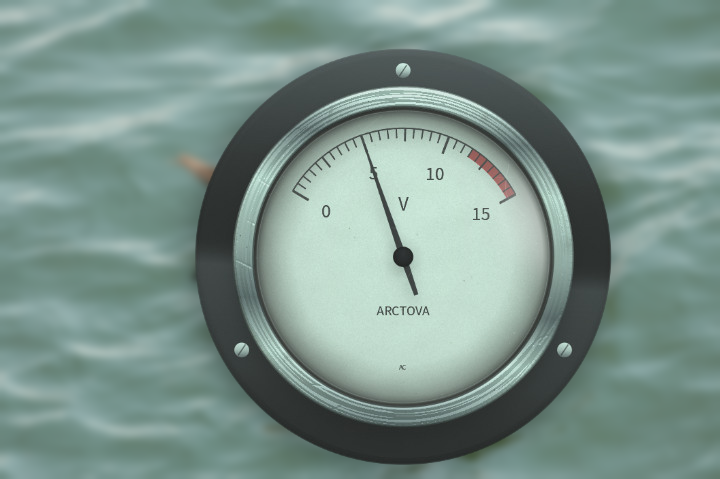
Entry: 5 V
